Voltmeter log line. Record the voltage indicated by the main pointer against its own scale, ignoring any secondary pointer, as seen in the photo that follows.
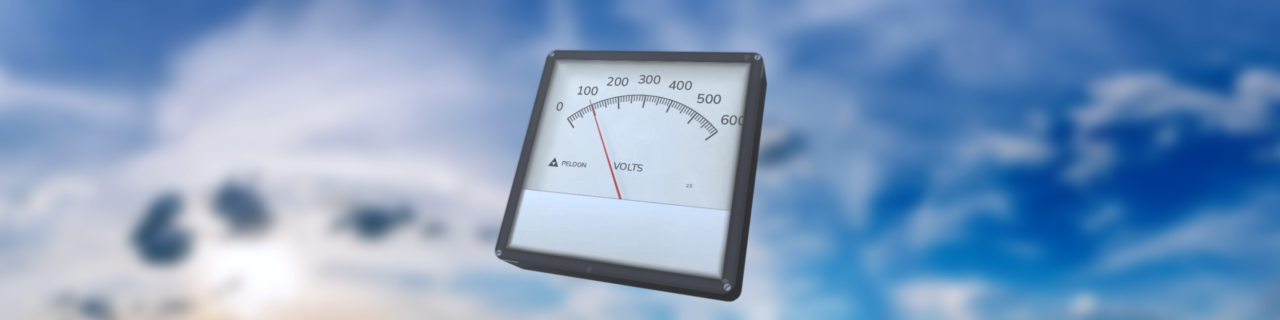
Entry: 100 V
